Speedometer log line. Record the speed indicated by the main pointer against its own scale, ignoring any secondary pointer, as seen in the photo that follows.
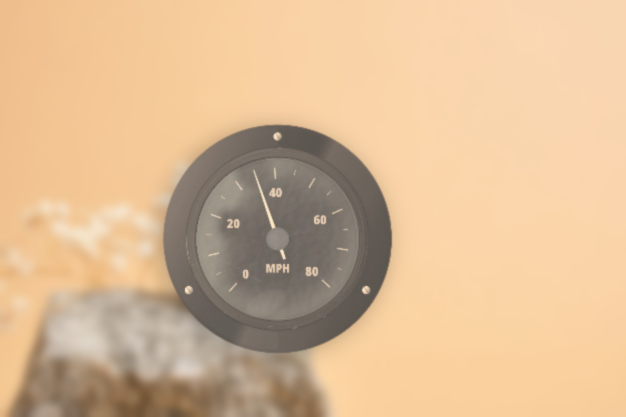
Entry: 35 mph
